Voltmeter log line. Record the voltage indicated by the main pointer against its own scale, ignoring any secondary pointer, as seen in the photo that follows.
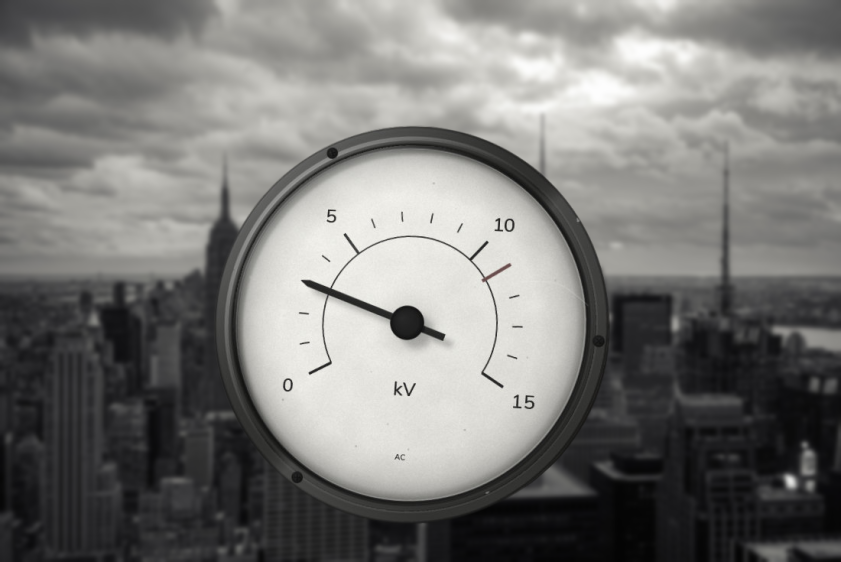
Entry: 3 kV
